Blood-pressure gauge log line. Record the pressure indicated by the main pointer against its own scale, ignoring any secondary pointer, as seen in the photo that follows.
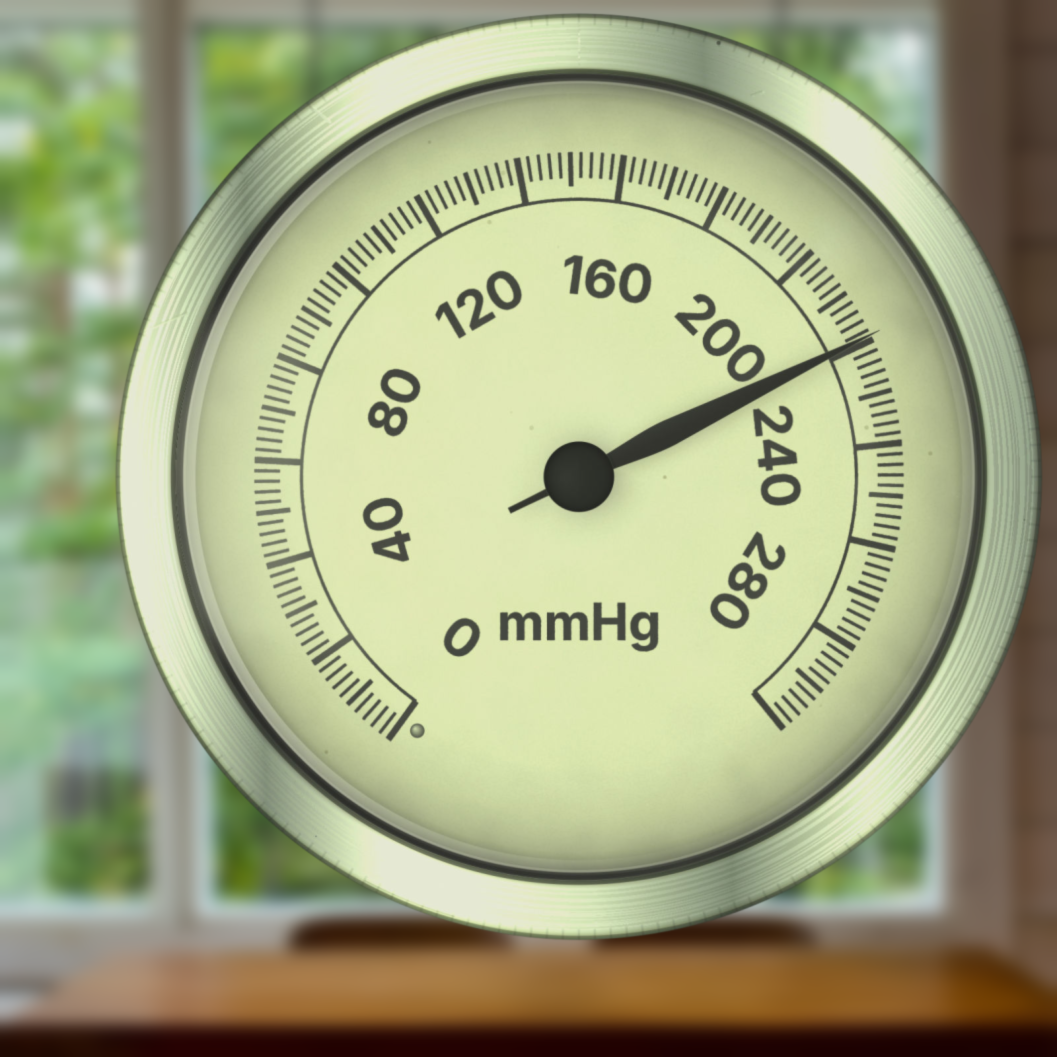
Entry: 219 mmHg
